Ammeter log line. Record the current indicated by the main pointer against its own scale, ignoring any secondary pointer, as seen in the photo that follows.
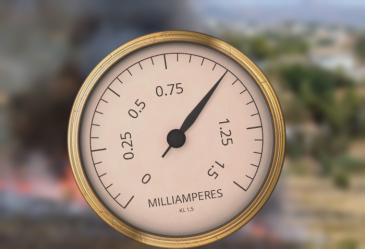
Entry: 1 mA
